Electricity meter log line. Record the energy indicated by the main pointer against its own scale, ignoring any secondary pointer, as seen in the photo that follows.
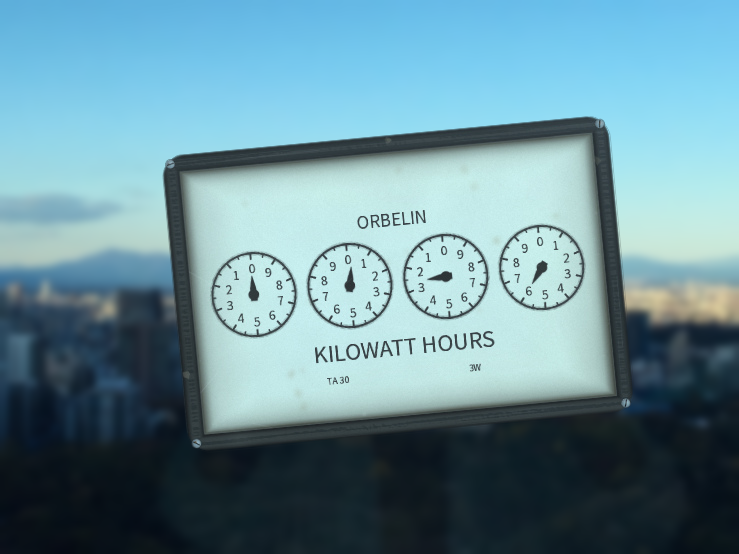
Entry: 26 kWh
